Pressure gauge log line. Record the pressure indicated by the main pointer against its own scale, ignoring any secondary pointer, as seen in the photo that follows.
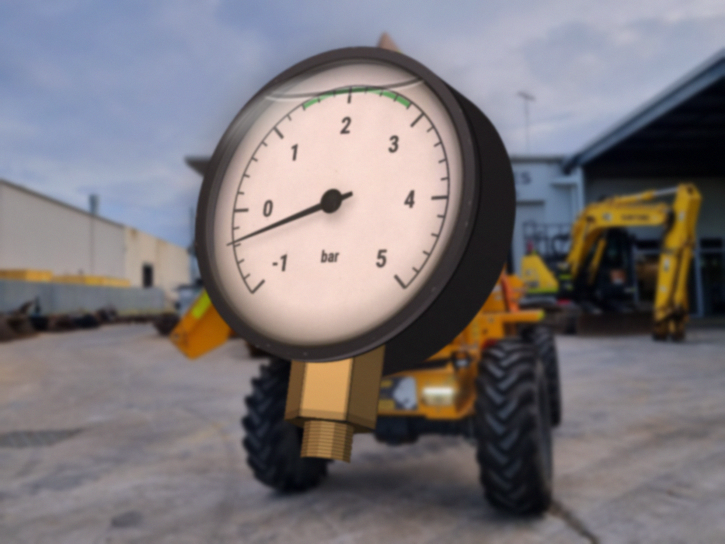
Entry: -0.4 bar
